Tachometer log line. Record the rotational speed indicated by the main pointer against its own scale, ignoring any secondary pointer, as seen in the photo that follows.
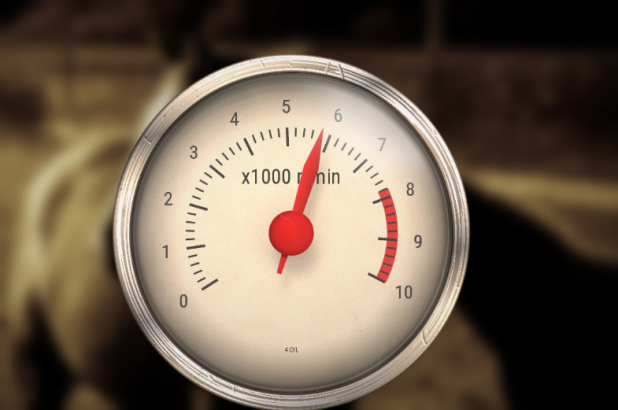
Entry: 5800 rpm
